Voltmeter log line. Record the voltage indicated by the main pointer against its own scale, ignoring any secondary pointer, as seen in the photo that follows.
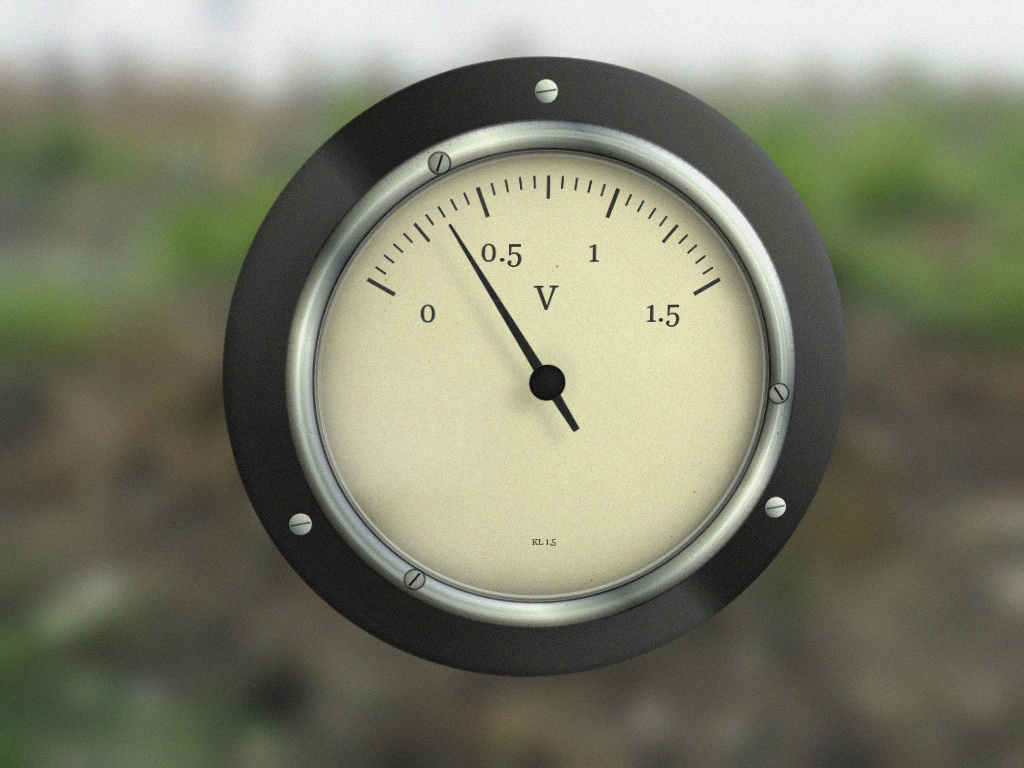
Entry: 0.35 V
